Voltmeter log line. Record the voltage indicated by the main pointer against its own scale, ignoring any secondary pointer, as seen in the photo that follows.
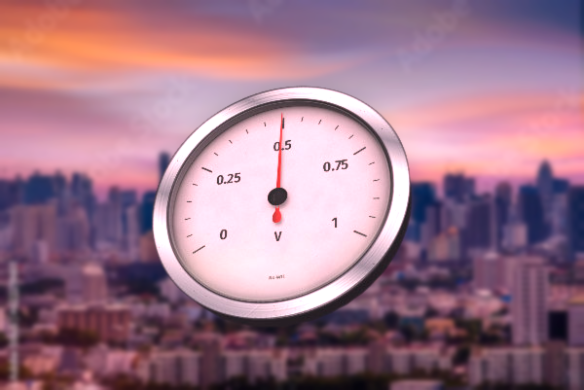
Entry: 0.5 V
